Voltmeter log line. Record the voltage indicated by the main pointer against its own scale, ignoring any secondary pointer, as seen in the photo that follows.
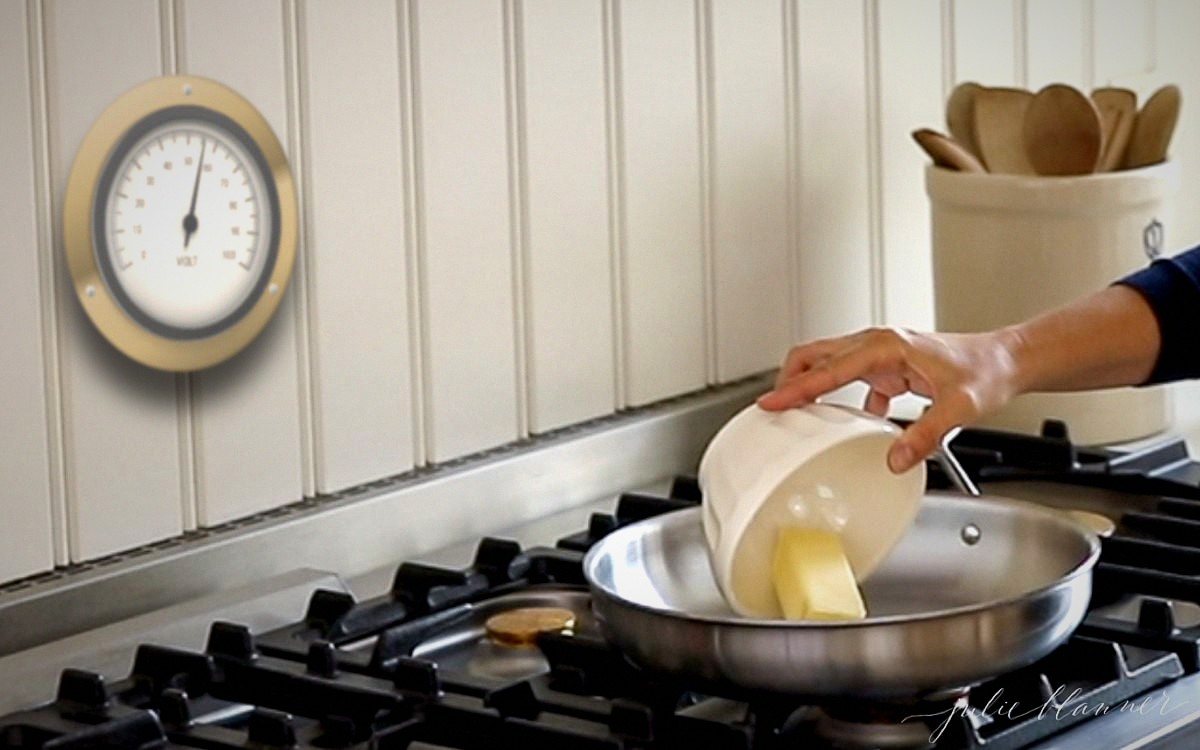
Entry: 55 V
